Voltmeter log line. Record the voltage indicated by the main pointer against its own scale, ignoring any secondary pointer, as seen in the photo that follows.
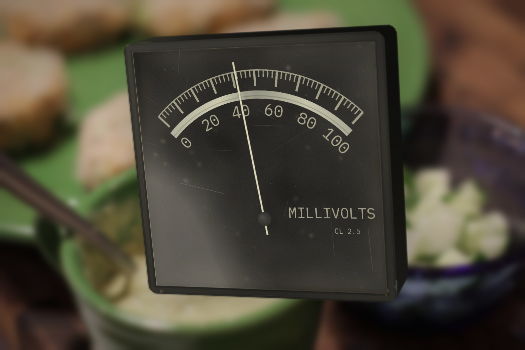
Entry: 42 mV
